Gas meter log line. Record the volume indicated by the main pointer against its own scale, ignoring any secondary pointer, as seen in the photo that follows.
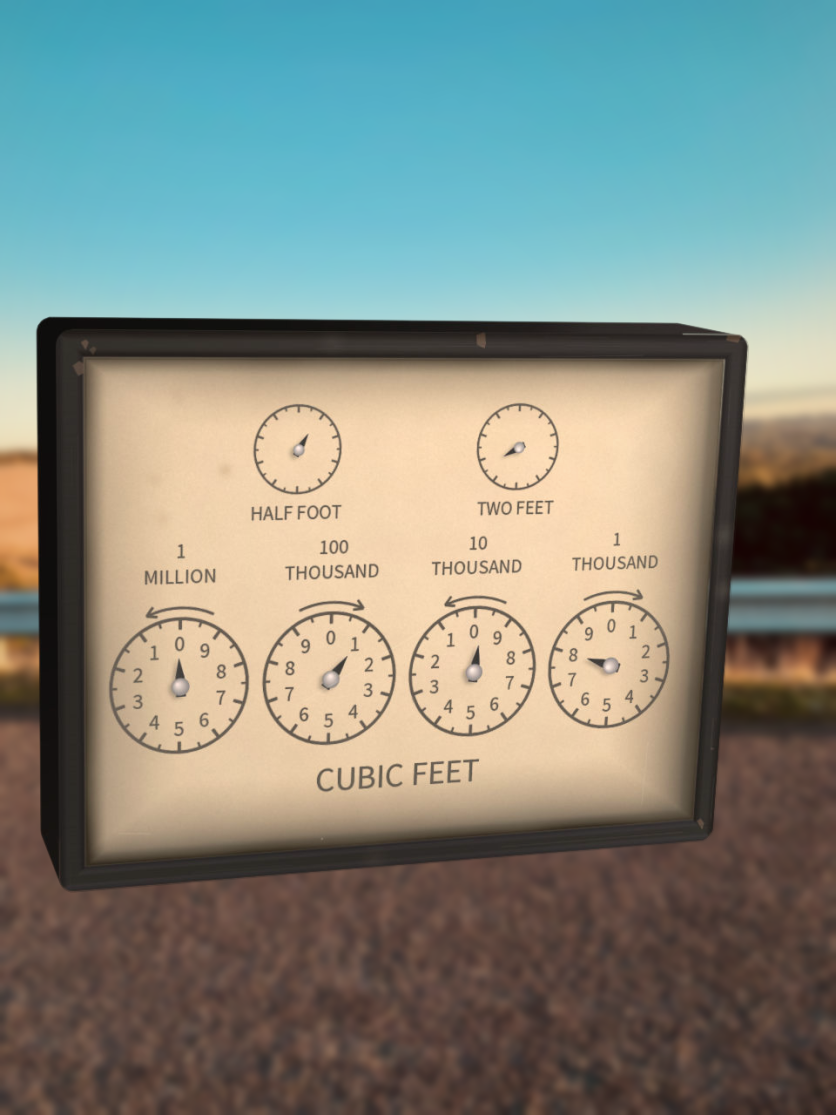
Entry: 9800 ft³
